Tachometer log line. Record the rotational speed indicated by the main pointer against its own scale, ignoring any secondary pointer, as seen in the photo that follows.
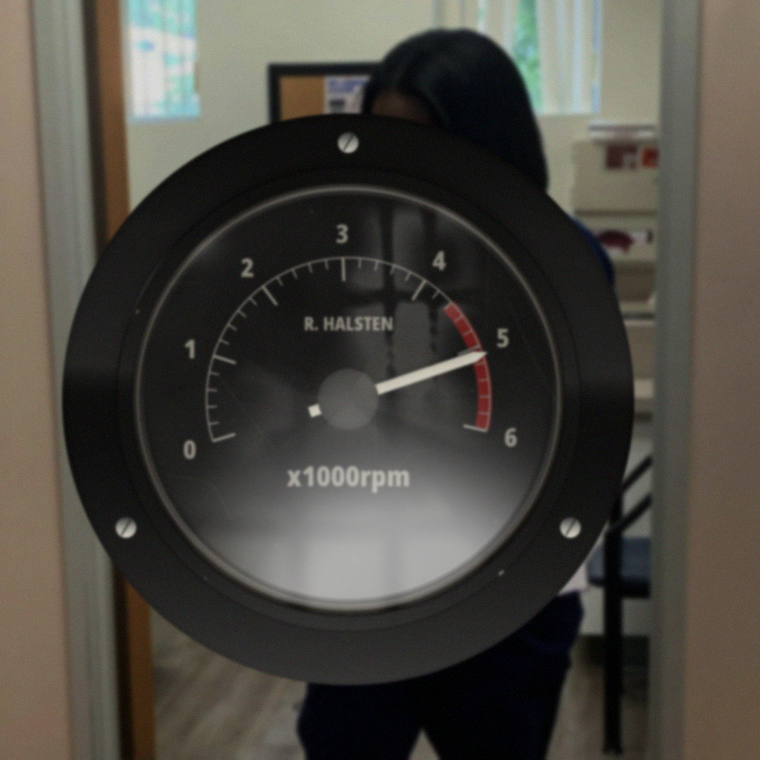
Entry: 5100 rpm
